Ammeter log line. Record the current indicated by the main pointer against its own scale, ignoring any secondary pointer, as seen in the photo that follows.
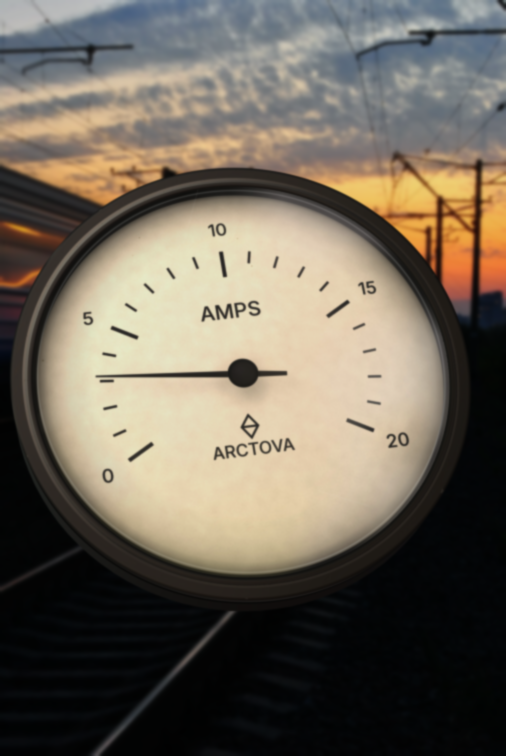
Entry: 3 A
